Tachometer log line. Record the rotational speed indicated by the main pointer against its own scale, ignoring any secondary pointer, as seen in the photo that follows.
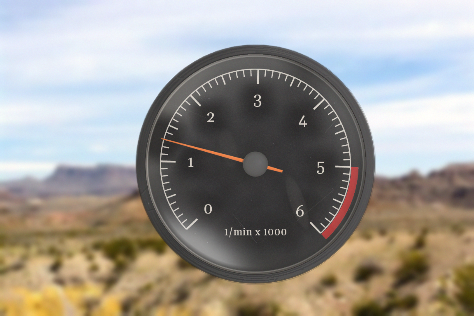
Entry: 1300 rpm
